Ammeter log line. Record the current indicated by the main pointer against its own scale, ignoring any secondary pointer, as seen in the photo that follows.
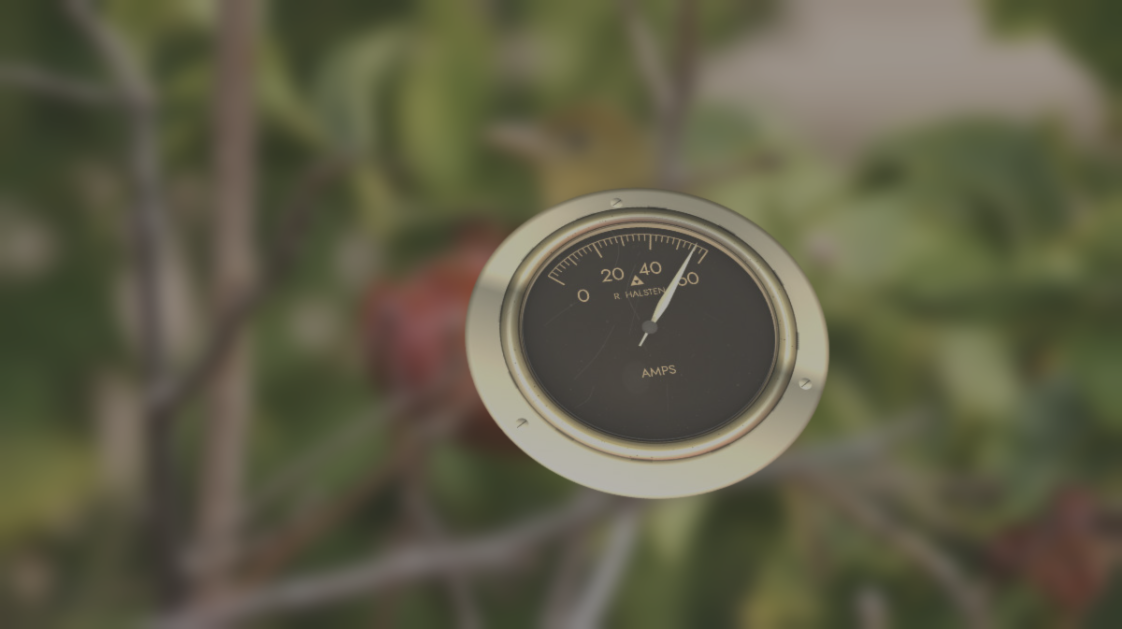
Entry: 56 A
